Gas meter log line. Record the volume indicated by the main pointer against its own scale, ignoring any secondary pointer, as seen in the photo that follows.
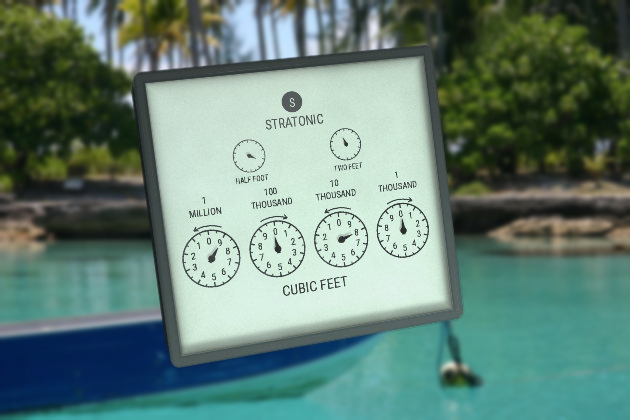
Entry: 898000 ft³
